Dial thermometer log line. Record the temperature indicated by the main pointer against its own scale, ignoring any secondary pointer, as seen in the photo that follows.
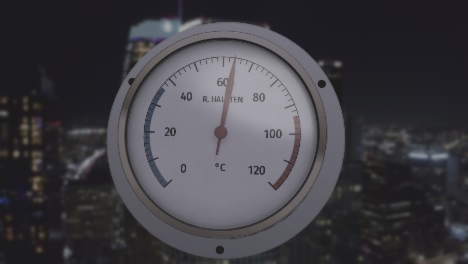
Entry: 64 °C
